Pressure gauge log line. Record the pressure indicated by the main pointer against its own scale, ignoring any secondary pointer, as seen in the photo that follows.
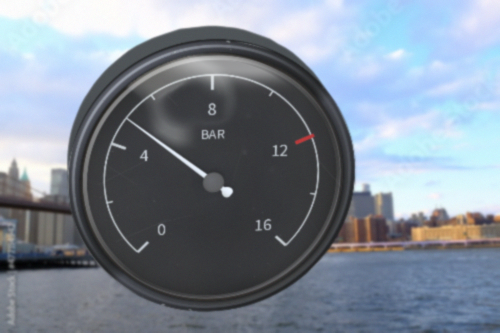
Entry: 5 bar
